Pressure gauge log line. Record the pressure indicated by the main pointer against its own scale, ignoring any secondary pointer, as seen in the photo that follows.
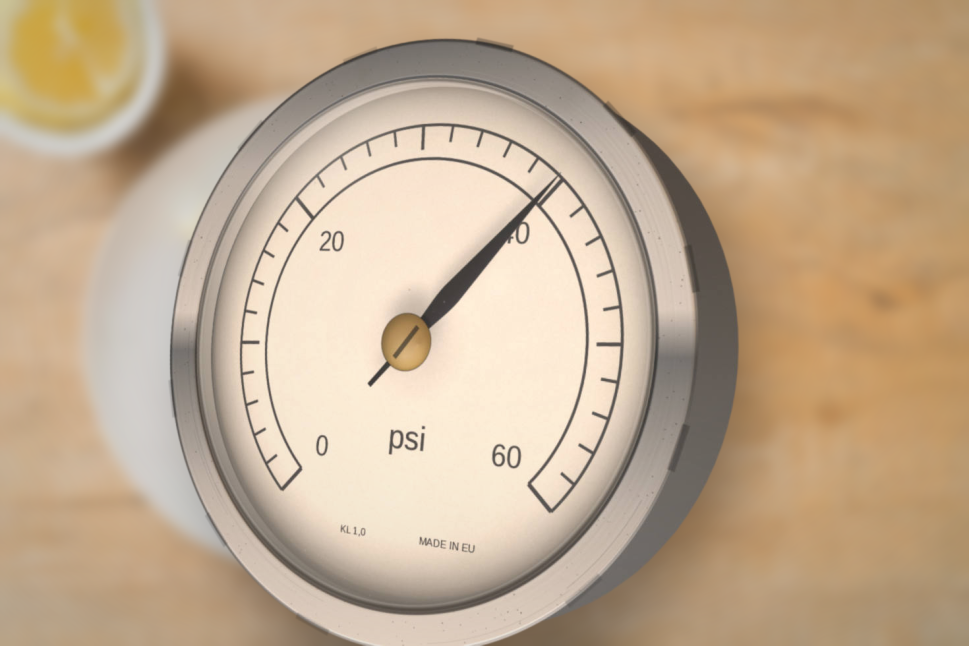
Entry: 40 psi
